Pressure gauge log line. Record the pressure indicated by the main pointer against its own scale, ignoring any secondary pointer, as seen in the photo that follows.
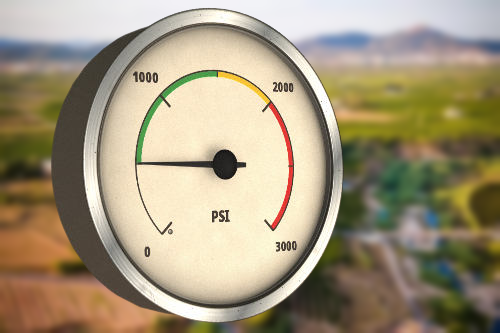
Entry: 500 psi
